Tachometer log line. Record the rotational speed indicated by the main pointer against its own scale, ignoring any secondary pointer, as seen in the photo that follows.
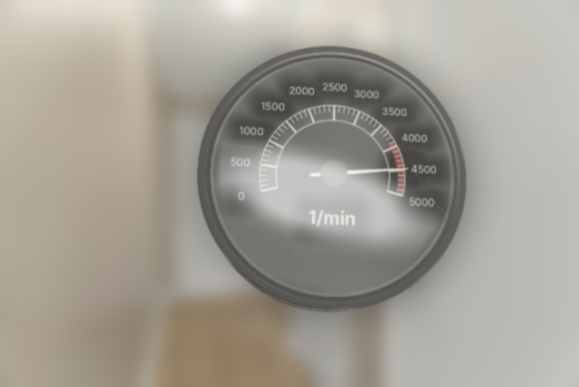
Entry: 4500 rpm
